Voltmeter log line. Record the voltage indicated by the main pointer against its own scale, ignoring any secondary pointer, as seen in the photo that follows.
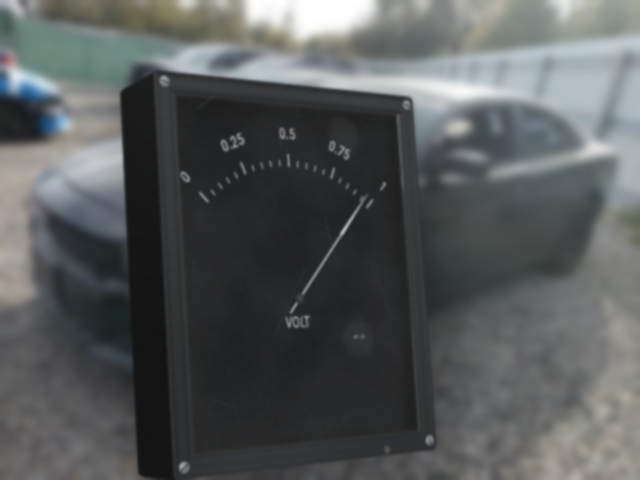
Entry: 0.95 V
